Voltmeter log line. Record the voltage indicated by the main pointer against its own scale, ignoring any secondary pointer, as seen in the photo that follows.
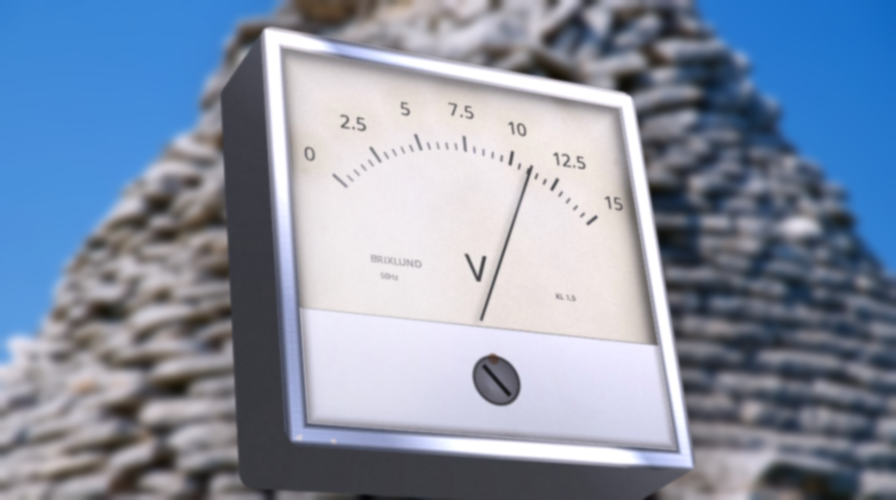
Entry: 11 V
